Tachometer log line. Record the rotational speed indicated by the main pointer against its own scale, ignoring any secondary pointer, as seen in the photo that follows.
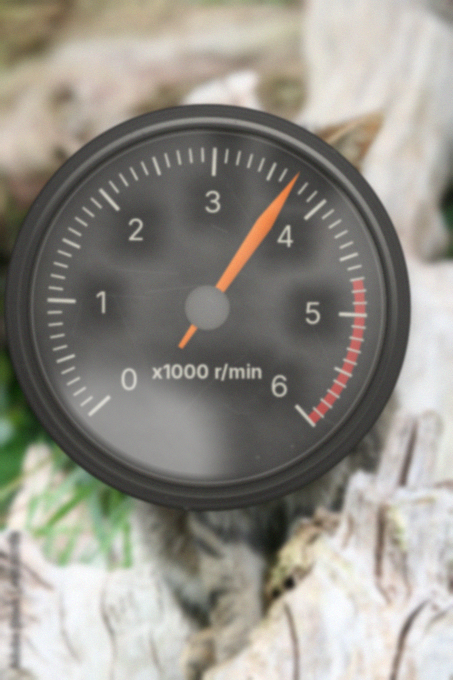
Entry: 3700 rpm
